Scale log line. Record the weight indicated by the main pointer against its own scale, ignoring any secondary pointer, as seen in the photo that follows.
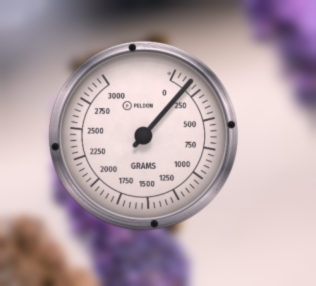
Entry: 150 g
